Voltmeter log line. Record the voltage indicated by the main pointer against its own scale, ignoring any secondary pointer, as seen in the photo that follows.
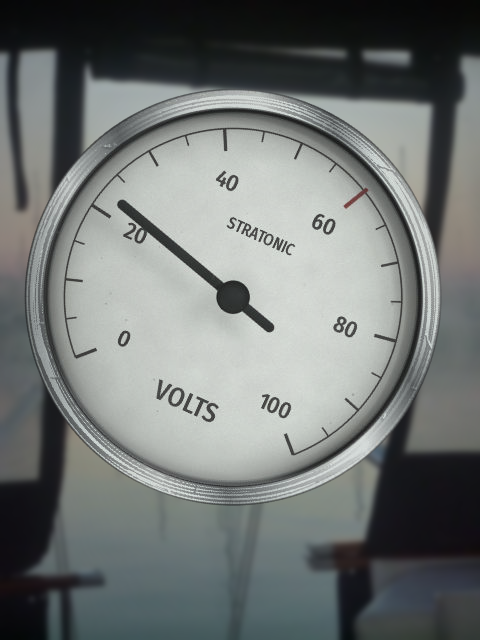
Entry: 22.5 V
